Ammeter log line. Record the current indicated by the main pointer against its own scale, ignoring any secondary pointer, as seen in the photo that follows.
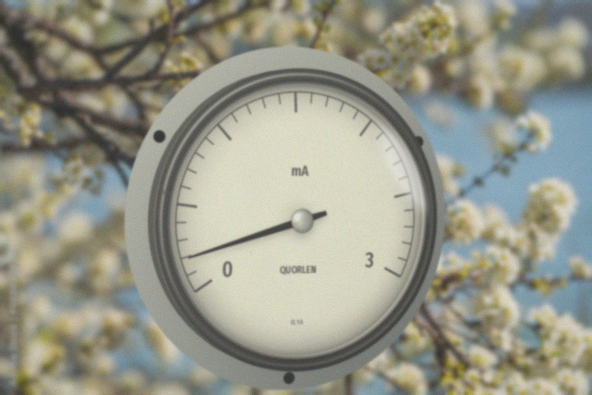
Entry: 0.2 mA
